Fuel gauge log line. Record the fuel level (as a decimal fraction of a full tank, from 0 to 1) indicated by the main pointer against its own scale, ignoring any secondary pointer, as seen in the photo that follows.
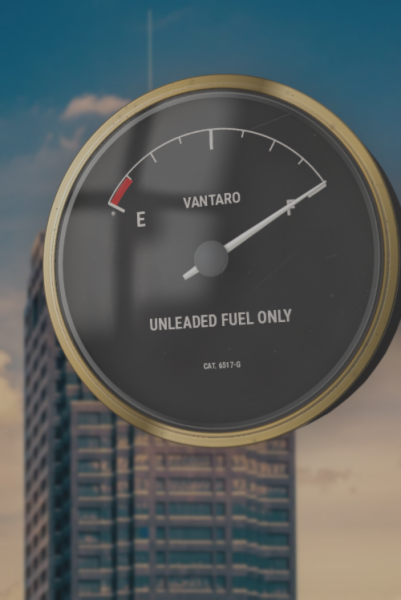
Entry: 1
